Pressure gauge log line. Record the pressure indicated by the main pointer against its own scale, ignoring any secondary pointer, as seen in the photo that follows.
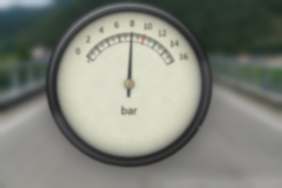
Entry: 8 bar
